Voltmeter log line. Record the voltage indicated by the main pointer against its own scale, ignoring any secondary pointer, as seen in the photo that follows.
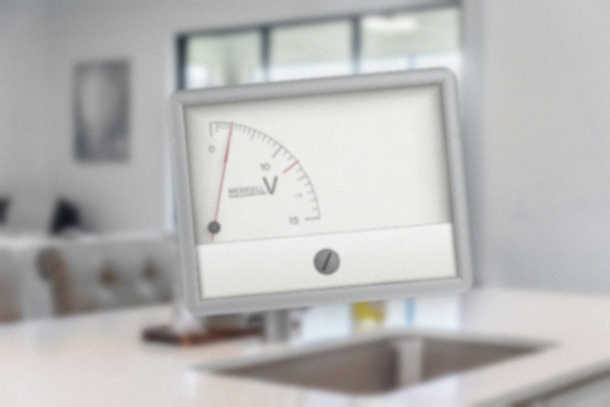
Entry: 5 V
